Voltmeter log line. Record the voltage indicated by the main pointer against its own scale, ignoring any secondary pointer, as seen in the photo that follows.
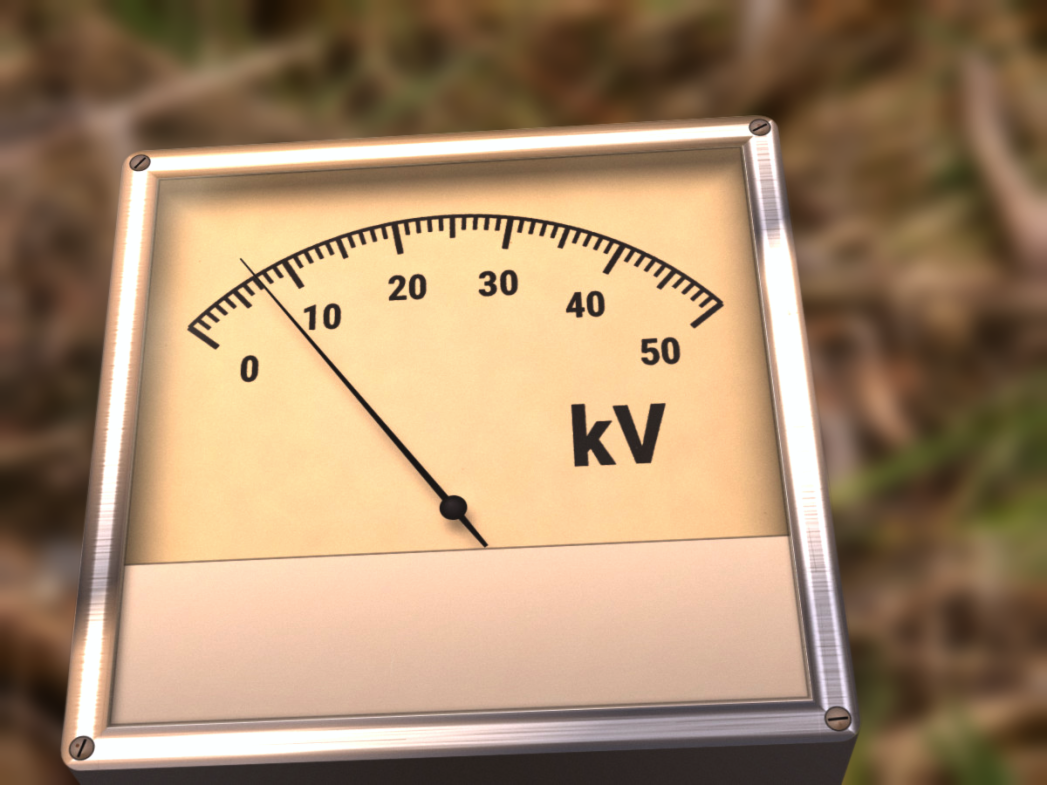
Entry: 7 kV
